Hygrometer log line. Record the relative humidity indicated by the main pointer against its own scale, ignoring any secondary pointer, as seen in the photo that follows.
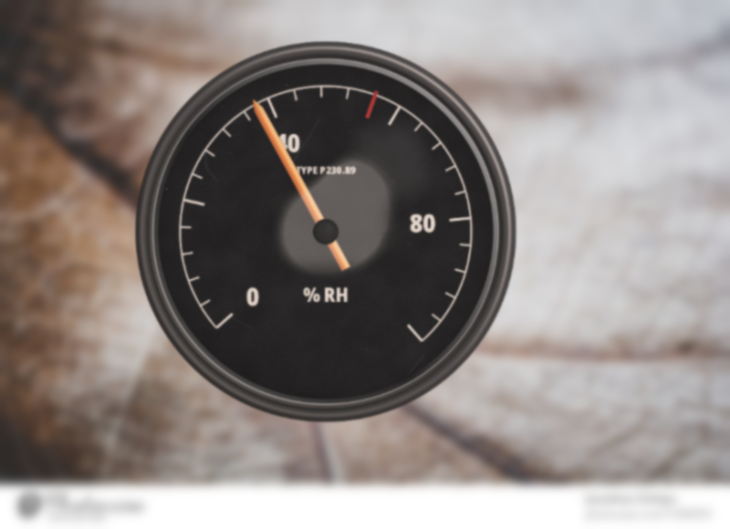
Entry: 38 %
